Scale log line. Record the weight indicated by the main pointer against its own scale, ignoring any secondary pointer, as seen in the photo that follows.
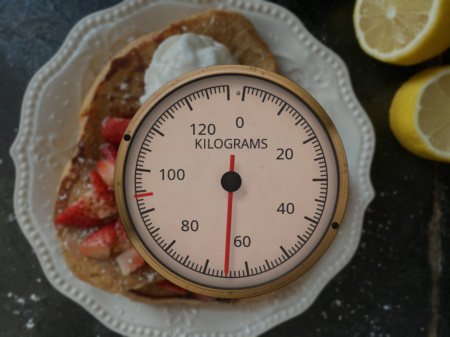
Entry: 65 kg
